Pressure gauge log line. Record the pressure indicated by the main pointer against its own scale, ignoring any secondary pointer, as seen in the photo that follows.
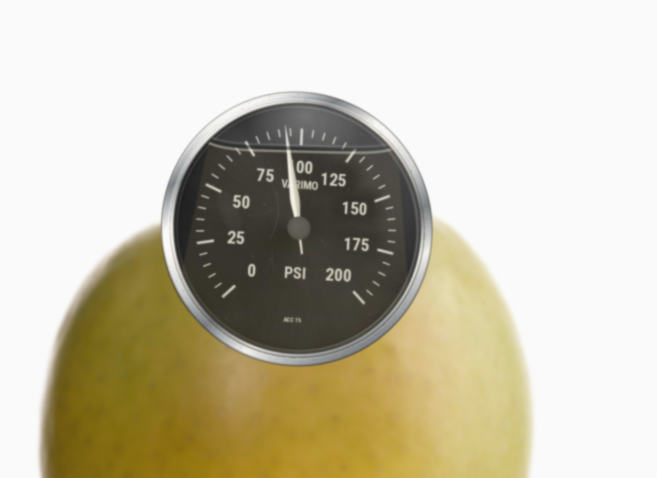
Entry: 92.5 psi
